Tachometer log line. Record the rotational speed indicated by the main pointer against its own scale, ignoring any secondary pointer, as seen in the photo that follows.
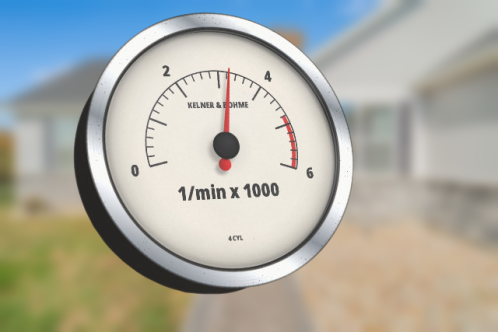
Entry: 3200 rpm
